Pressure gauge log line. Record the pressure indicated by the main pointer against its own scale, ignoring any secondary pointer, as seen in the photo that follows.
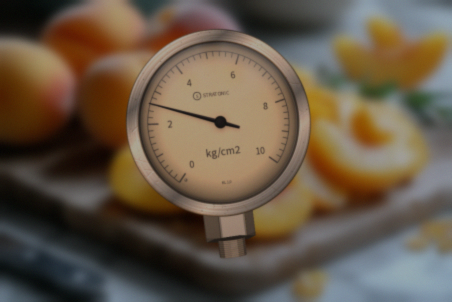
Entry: 2.6 kg/cm²
